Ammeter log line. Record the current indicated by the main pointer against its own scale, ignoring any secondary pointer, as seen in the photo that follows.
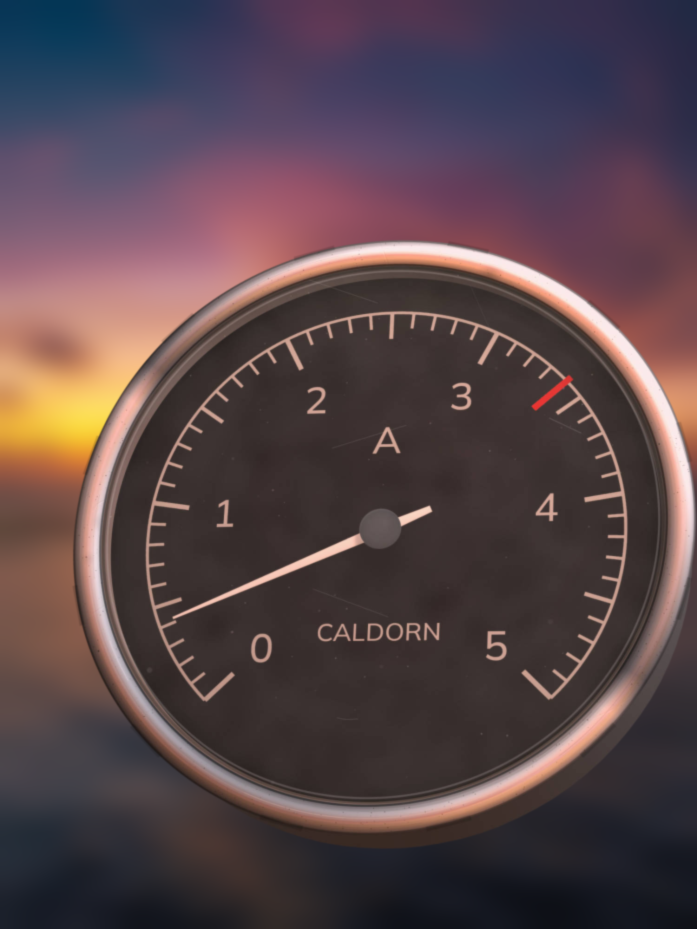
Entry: 0.4 A
